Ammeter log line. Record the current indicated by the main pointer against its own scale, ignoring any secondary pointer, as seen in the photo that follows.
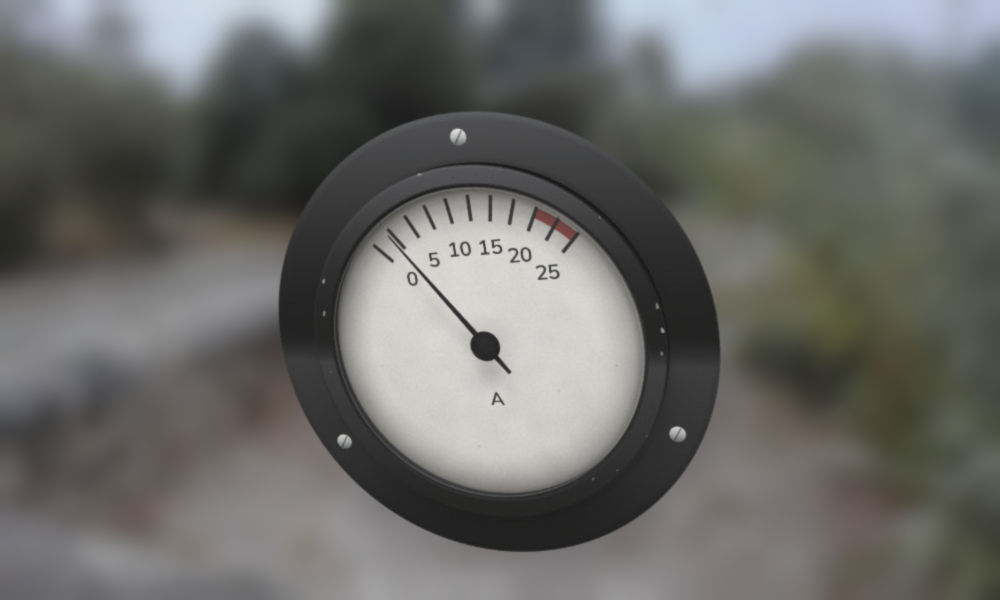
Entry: 2.5 A
